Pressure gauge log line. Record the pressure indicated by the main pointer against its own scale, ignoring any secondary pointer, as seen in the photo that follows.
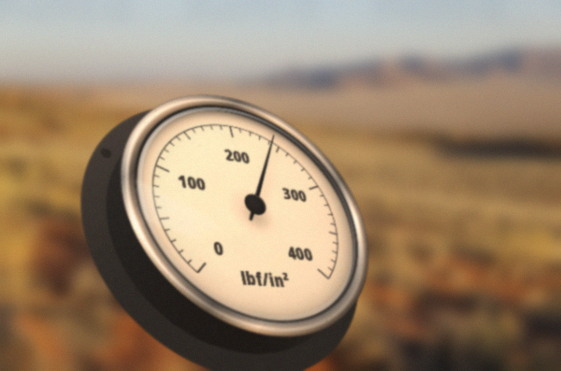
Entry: 240 psi
